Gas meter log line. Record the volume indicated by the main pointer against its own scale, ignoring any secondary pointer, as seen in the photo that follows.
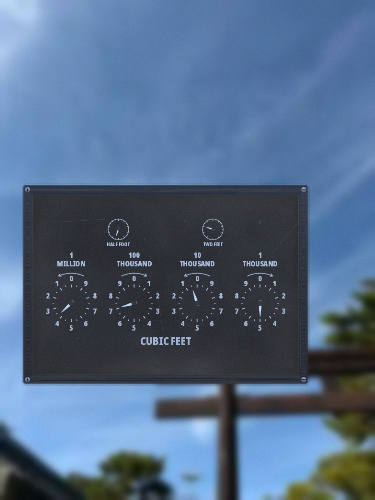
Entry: 370500 ft³
